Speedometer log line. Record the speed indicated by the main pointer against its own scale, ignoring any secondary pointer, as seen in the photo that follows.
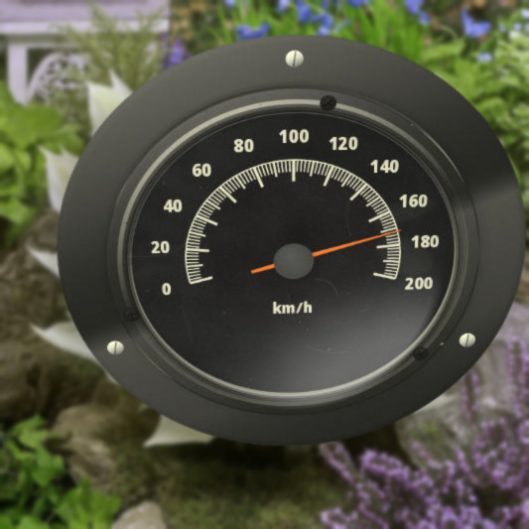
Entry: 170 km/h
